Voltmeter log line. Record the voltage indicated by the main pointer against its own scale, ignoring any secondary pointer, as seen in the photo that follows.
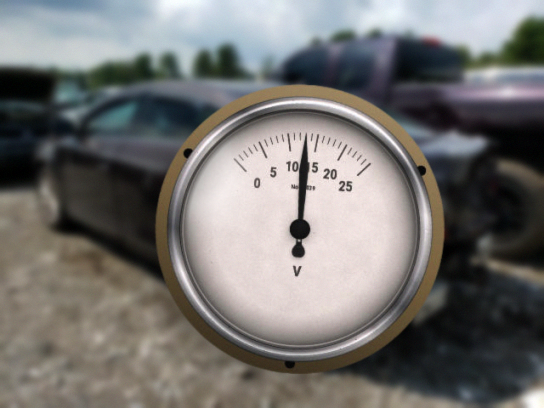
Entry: 13 V
